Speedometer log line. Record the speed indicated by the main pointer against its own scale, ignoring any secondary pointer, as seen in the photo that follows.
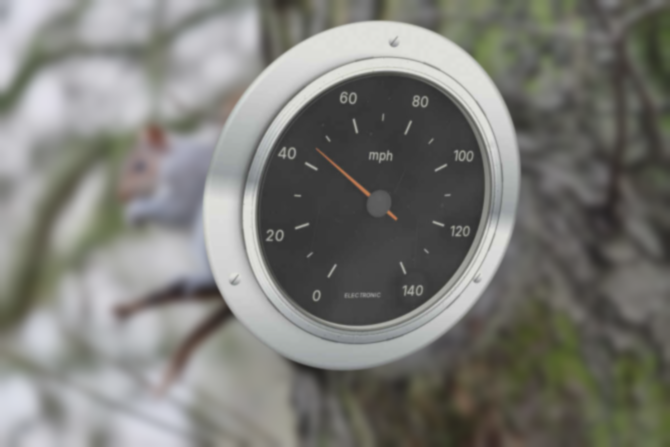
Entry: 45 mph
